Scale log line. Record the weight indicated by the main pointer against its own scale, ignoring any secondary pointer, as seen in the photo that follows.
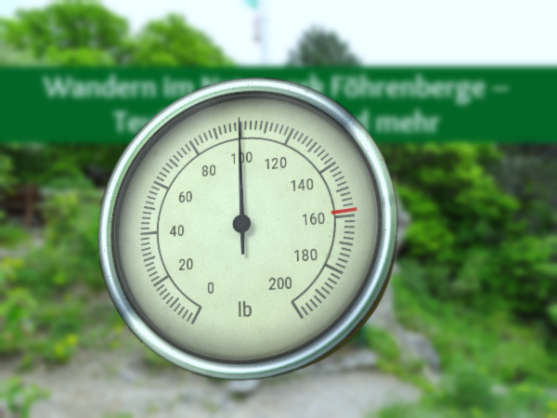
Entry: 100 lb
